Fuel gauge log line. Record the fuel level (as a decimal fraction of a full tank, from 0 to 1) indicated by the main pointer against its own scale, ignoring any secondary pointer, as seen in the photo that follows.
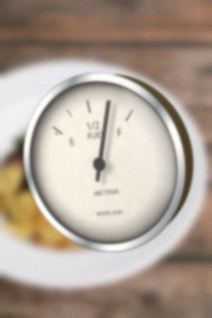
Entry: 0.75
